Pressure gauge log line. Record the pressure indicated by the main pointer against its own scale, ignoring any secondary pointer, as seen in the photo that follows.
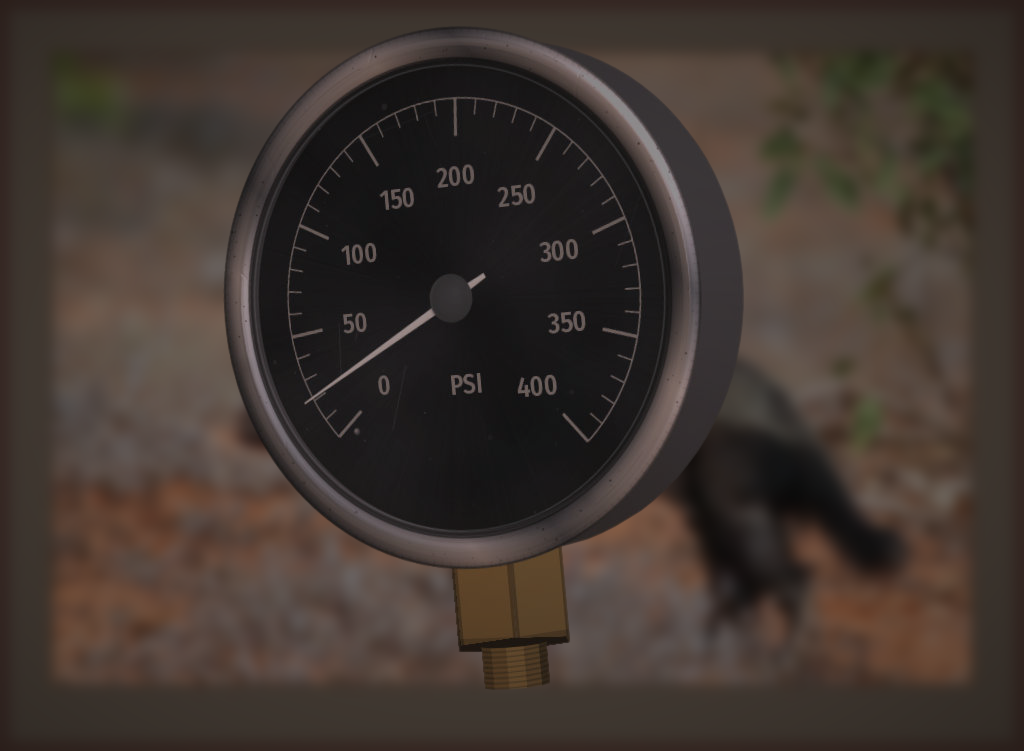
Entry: 20 psi
